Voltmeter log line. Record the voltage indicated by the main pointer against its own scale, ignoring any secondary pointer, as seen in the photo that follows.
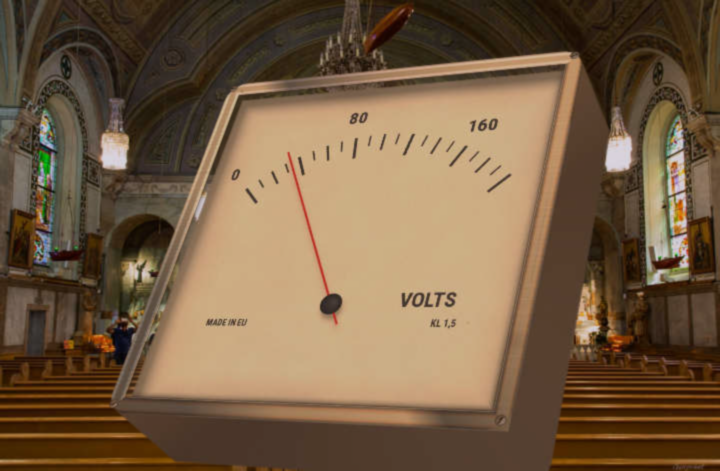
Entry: 35 V
